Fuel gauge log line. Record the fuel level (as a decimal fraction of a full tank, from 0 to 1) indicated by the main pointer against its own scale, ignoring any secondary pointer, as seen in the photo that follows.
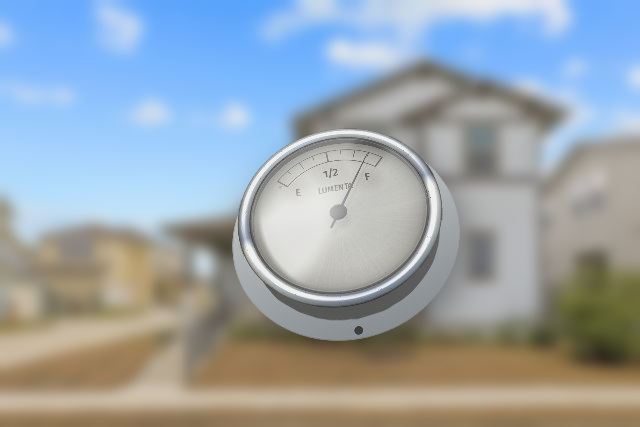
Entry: 0.875
